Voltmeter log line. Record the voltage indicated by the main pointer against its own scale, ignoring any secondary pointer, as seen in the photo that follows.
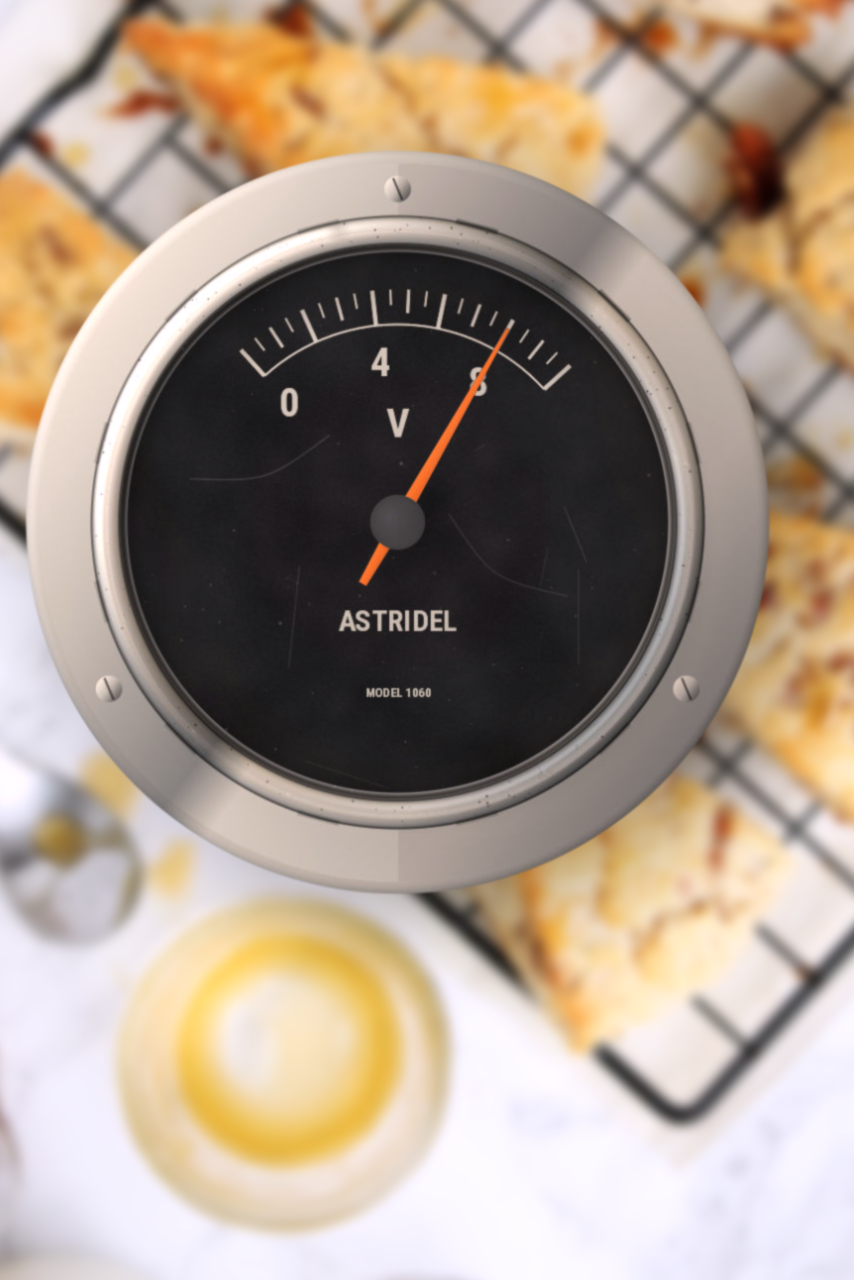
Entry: 8 V
